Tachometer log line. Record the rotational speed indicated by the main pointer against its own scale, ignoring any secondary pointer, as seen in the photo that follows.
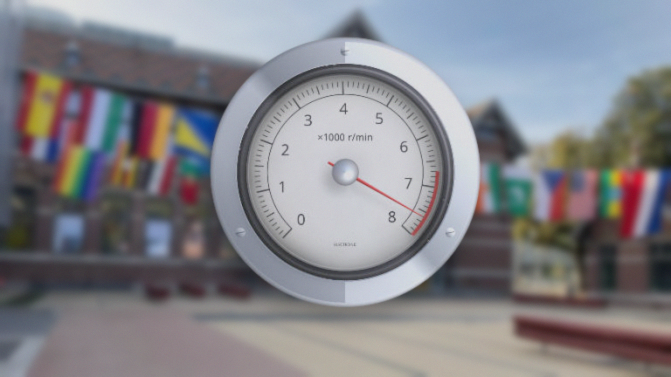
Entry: 7600 rpm
